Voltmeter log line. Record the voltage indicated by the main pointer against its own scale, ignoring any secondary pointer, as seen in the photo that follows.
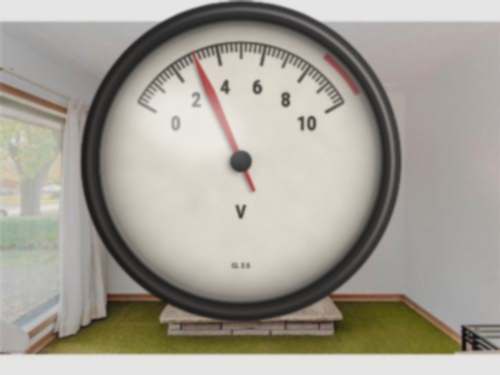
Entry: 3 V
